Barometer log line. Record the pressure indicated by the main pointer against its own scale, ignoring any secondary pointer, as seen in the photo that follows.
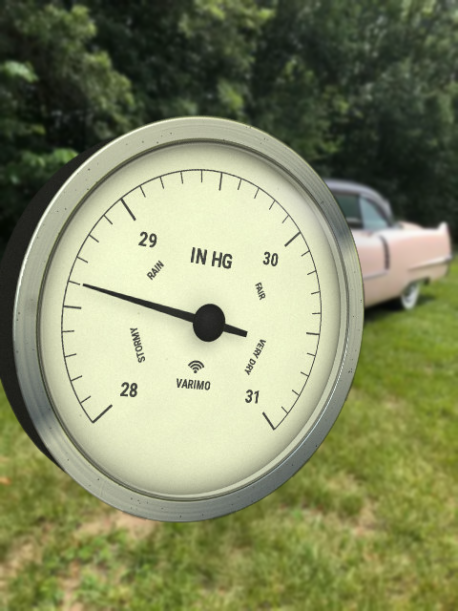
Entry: 28.6 inHg
